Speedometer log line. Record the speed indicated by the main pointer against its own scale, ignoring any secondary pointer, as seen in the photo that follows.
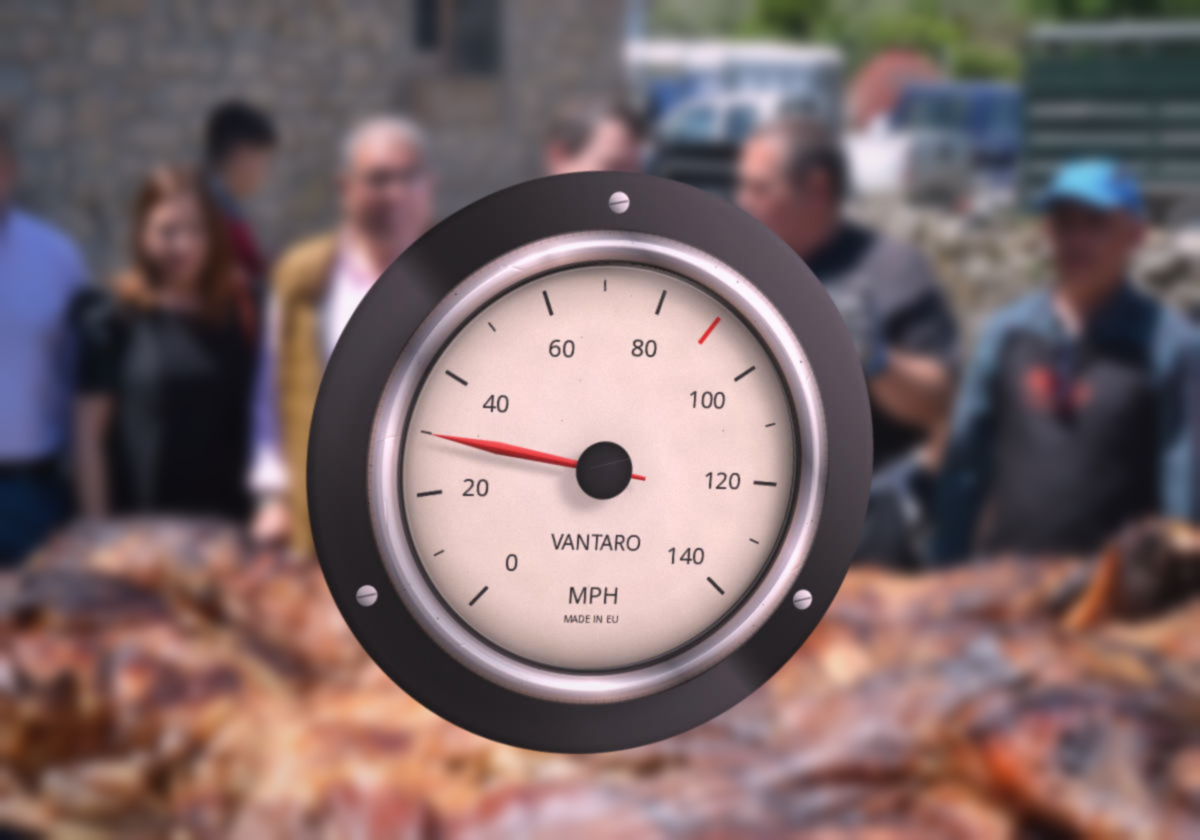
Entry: 30 mph
